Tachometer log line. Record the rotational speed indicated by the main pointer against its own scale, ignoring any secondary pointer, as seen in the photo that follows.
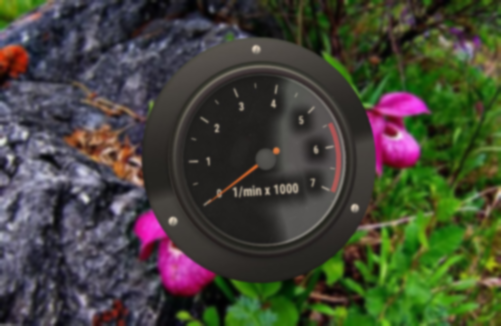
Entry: 0 rpm
